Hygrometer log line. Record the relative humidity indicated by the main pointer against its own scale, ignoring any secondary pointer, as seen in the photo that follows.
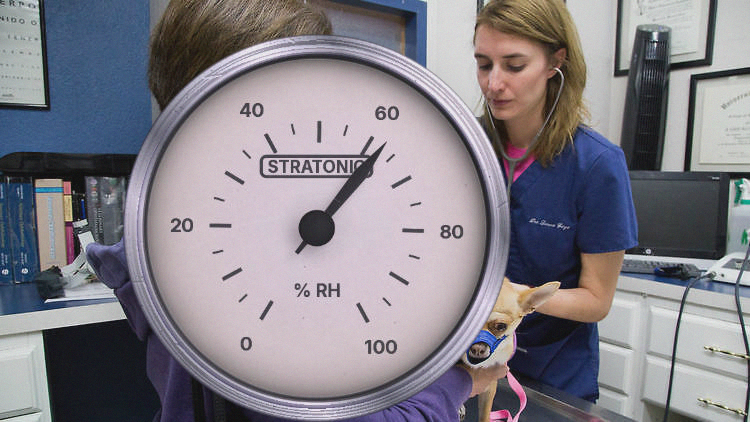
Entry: 62.5 %
